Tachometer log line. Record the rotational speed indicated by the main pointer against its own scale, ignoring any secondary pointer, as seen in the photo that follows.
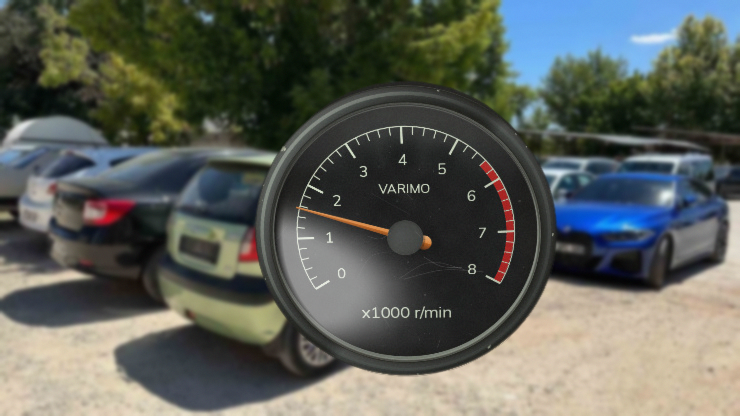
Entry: 1600 rpm
